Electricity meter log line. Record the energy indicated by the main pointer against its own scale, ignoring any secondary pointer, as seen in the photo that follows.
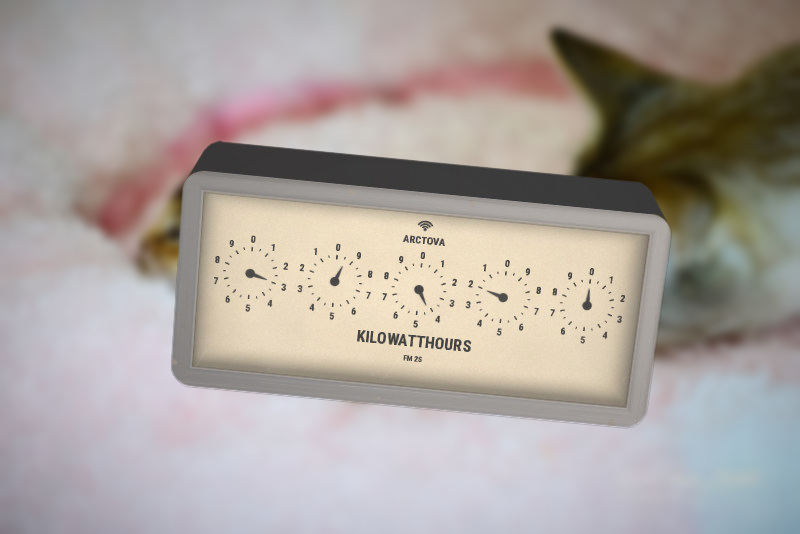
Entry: 29420 kWh
